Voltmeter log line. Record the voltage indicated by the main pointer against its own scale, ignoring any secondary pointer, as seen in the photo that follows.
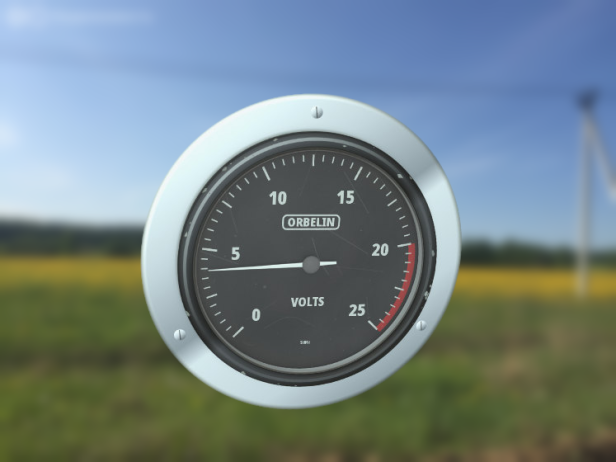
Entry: 4 V
